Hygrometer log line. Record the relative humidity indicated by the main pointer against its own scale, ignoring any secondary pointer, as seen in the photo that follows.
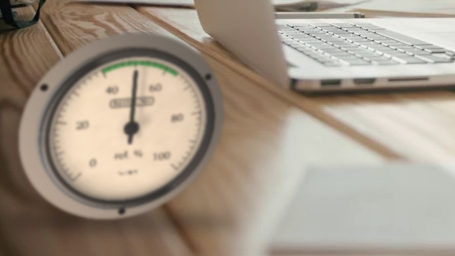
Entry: 50 %
